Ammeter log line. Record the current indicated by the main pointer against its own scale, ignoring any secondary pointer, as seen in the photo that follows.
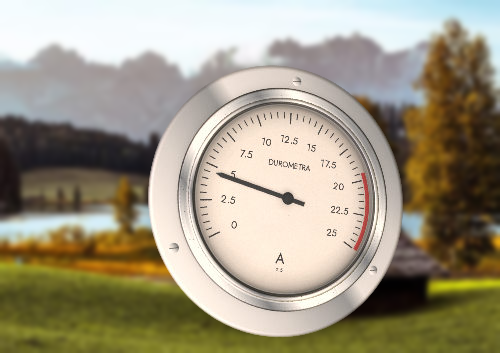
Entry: 4.5 A
